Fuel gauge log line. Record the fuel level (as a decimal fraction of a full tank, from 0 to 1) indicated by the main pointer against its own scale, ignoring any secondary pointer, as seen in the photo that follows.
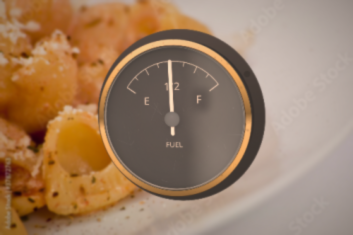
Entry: 0.5
